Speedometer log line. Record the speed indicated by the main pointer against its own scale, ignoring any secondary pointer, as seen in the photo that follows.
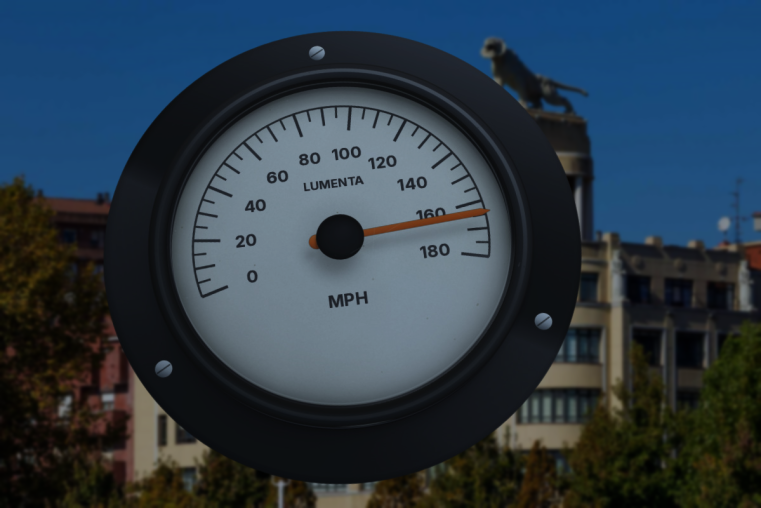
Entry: 165 mph
